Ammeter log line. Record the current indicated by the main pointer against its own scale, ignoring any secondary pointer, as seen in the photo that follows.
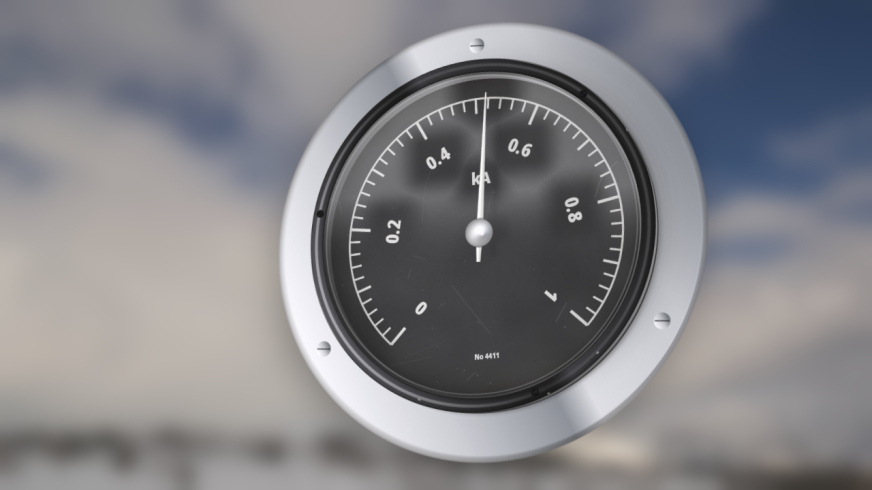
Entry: 0.52 kA
